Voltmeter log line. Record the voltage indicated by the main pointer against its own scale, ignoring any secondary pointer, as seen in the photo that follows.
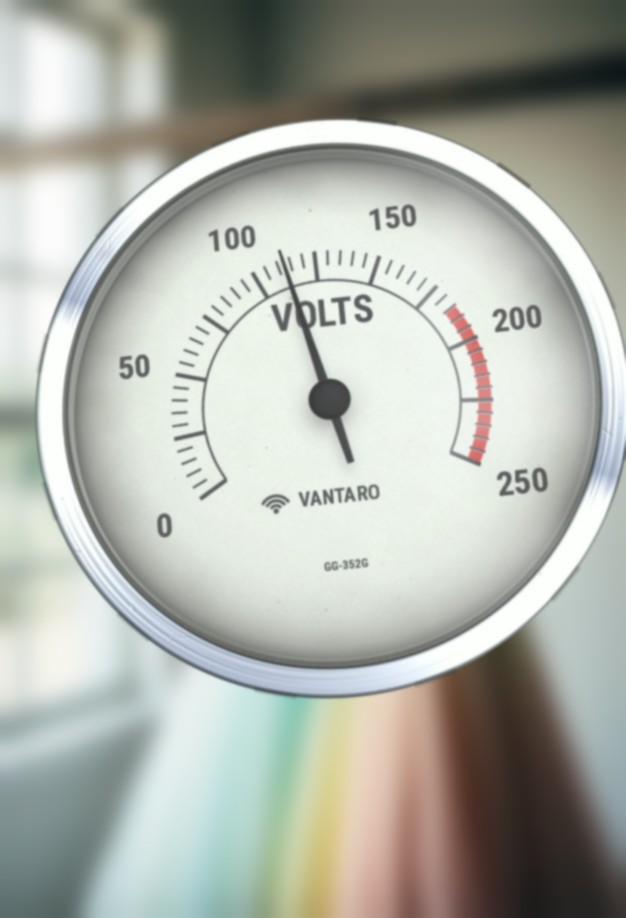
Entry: 112.5 V
